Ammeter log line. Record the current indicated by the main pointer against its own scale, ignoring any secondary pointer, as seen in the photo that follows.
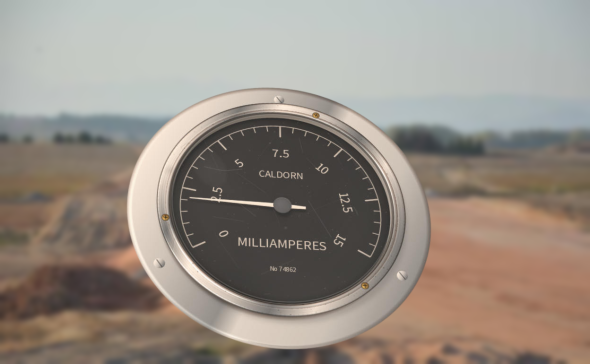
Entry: 2 mA
